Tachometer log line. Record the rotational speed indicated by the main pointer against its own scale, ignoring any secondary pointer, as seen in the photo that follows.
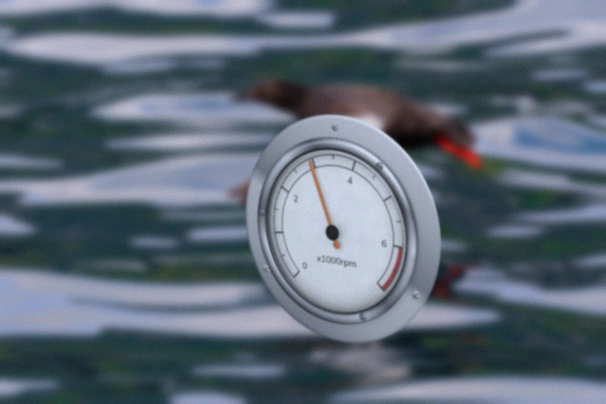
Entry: 3000 rpm
